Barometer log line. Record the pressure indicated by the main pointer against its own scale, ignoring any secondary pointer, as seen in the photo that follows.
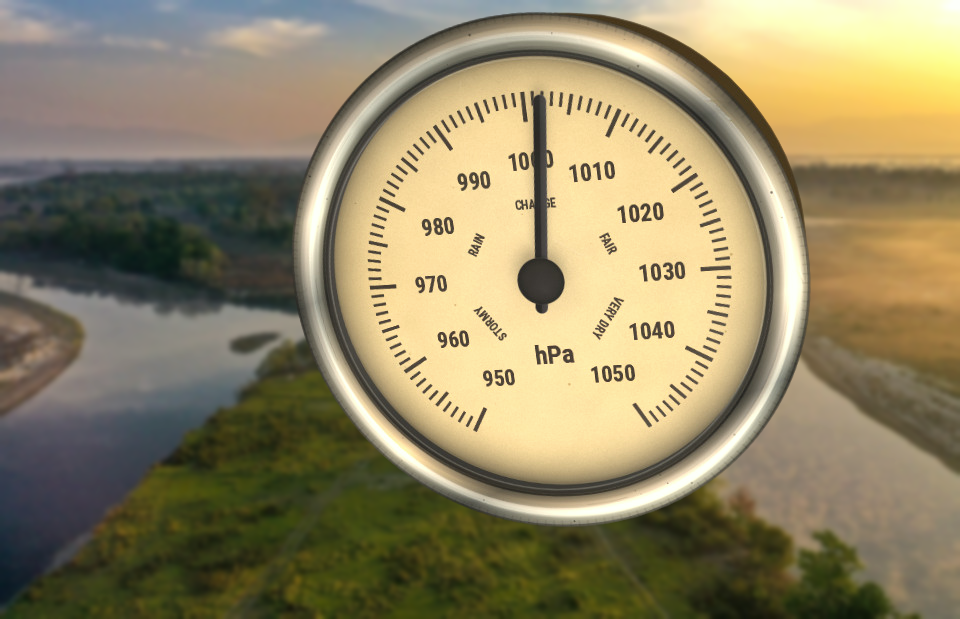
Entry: 1002 hPa
